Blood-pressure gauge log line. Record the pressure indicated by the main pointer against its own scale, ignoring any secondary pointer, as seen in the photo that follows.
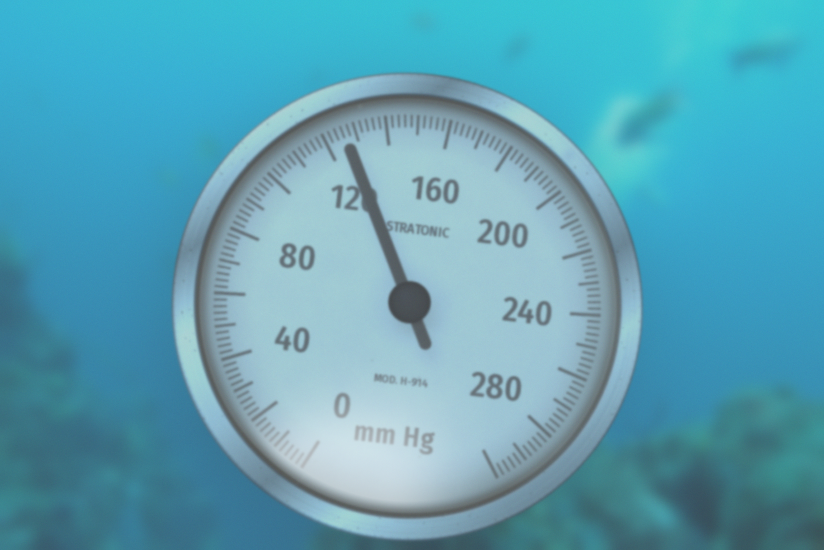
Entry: 126 mmHg
